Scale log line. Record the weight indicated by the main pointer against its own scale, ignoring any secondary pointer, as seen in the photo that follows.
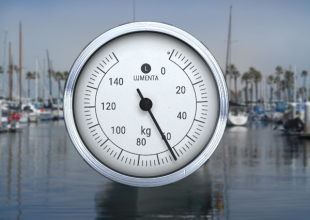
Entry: 62 kg
